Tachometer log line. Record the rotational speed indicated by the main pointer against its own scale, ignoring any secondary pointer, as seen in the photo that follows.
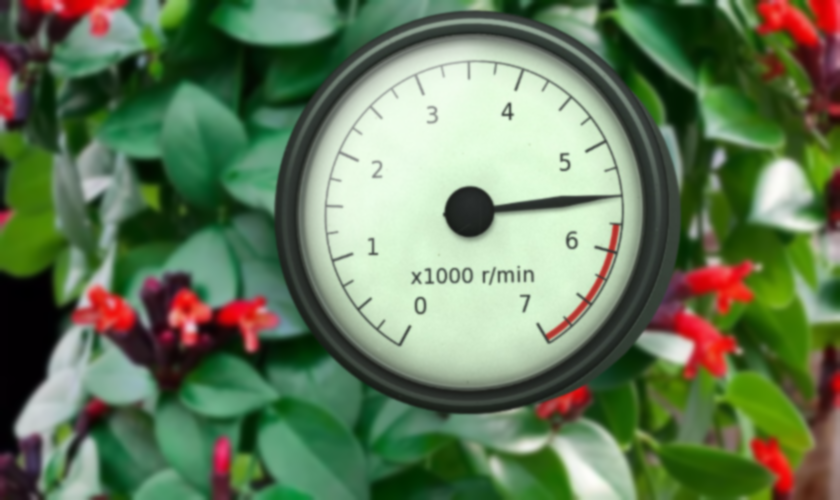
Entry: 5500 rpm
